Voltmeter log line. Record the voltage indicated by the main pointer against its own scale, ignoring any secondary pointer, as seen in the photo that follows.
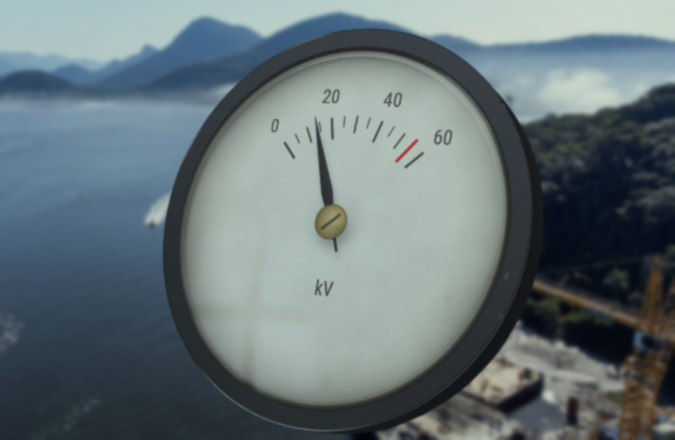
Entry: 15 kV
